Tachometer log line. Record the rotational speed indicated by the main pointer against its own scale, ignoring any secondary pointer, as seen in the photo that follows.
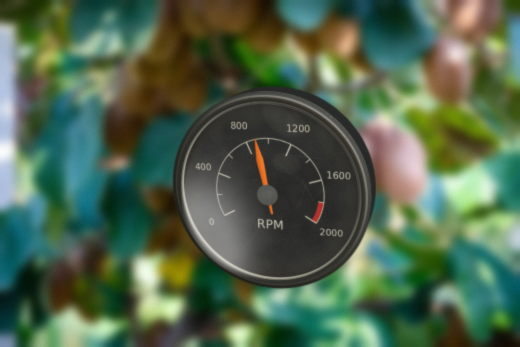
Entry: 900 rpm
